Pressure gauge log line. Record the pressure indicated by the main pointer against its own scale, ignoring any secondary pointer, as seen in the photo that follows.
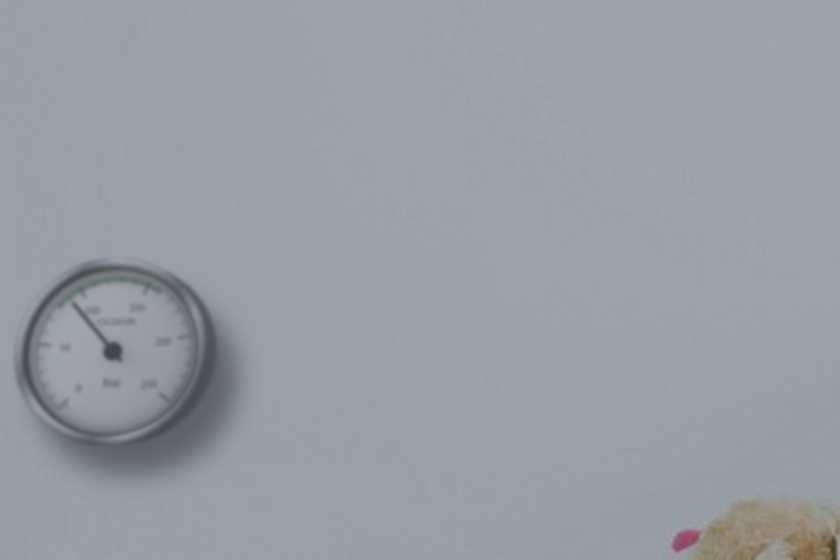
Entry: 90 bar
